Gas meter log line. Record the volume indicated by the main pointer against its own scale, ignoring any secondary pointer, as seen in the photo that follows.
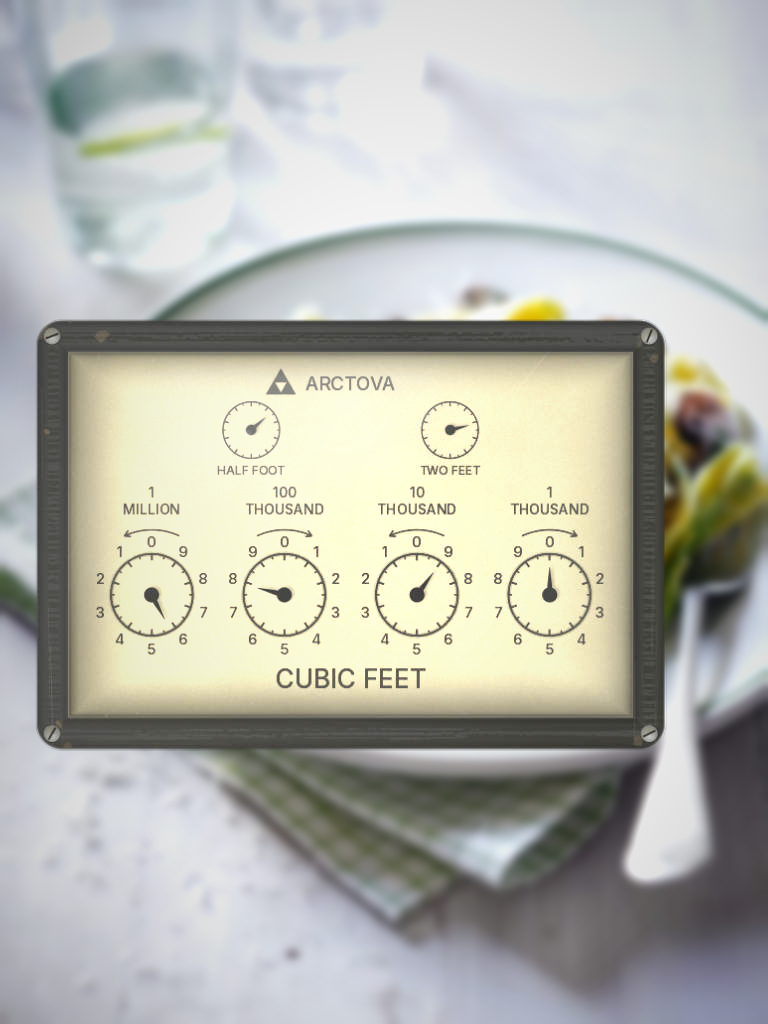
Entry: 579000 ft³
